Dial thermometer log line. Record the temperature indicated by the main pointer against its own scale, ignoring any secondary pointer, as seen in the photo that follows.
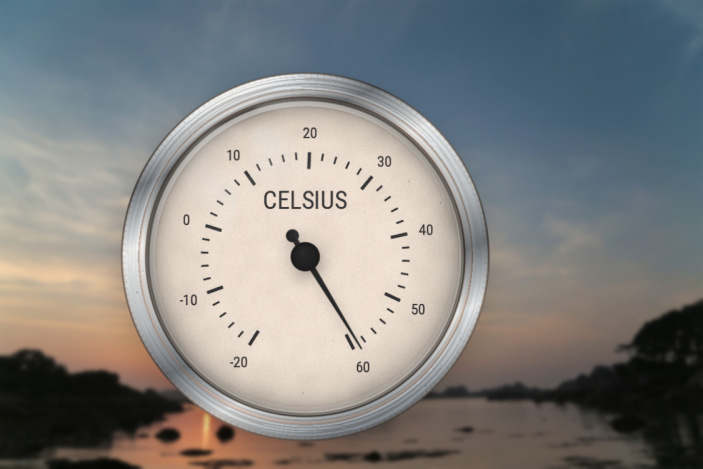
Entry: 59 °C
